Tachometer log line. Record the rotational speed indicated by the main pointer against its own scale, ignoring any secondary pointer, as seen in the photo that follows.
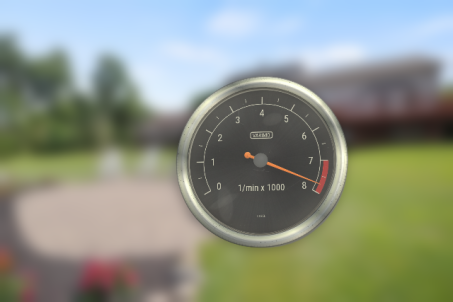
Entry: 7750 rpm
